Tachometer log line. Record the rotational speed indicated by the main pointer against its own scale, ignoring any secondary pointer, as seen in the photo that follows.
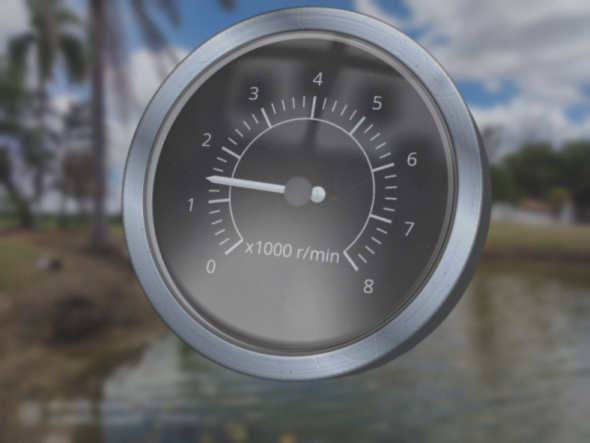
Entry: 1400 rpm
